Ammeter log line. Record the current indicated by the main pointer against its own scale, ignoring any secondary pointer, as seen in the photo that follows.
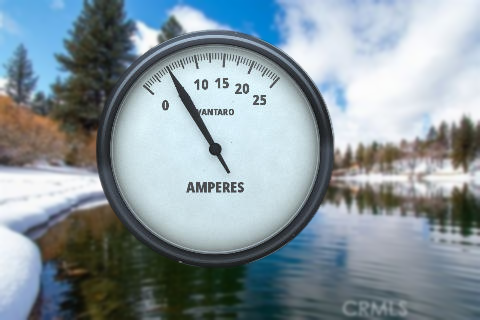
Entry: 5 A
